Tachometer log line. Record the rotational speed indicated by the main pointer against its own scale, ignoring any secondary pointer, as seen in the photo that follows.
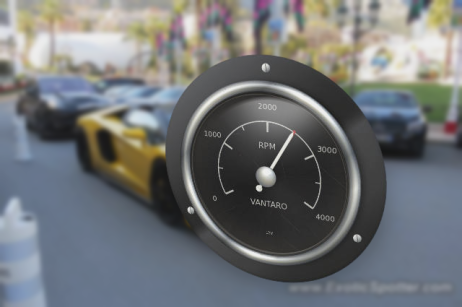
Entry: 2500 rpm
